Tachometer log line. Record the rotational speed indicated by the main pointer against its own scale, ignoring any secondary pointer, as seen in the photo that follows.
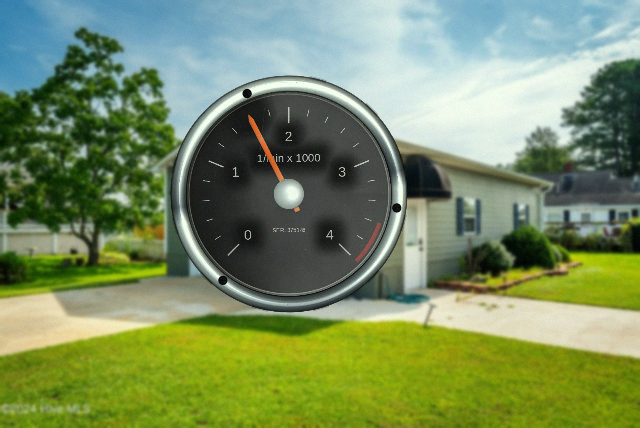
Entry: 1600 rpm
